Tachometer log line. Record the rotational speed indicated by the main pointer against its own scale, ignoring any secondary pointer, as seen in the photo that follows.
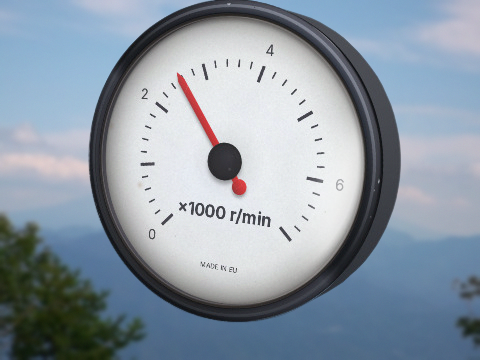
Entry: 2600 rpm
